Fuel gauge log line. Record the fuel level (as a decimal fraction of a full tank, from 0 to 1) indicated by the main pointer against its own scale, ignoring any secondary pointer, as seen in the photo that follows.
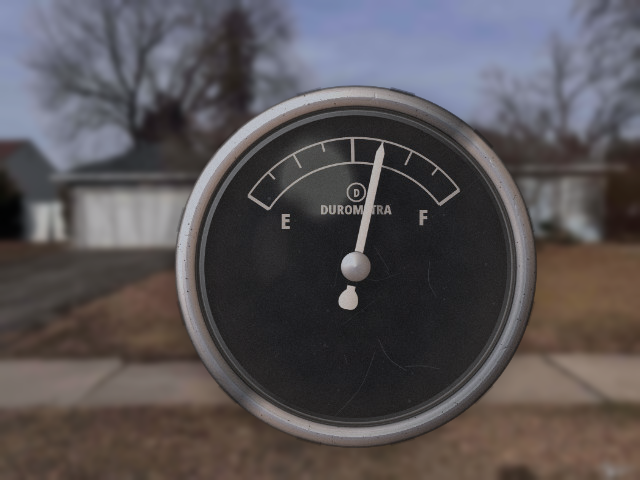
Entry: 0.625
